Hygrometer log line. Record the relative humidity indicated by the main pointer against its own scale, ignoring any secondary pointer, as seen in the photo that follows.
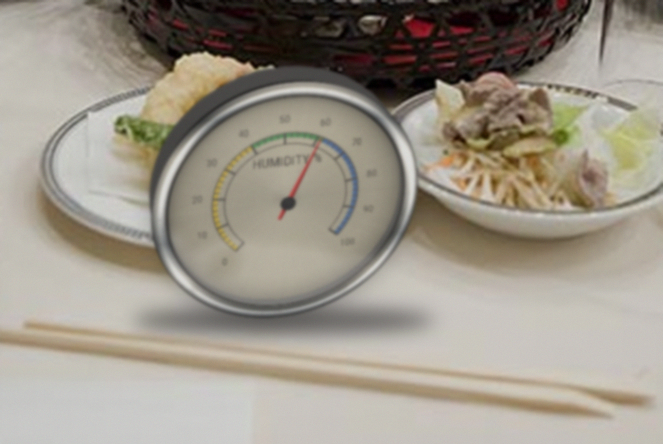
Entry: 60 %
